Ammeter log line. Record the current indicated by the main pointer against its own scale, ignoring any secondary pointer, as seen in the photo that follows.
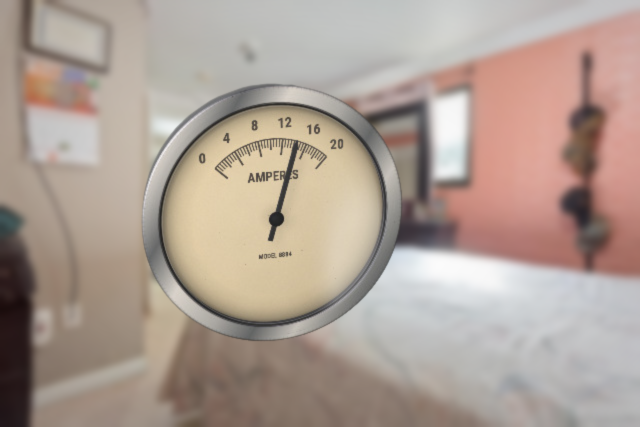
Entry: 14 A
